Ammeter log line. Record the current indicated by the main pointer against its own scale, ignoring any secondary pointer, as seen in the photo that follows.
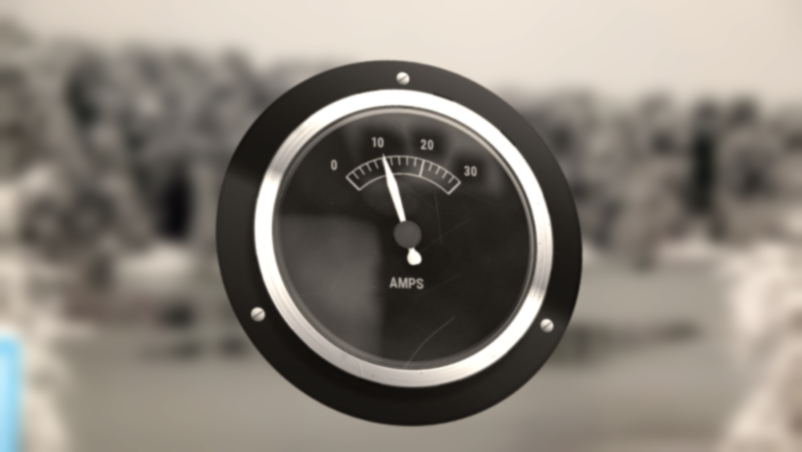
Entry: 10 A
